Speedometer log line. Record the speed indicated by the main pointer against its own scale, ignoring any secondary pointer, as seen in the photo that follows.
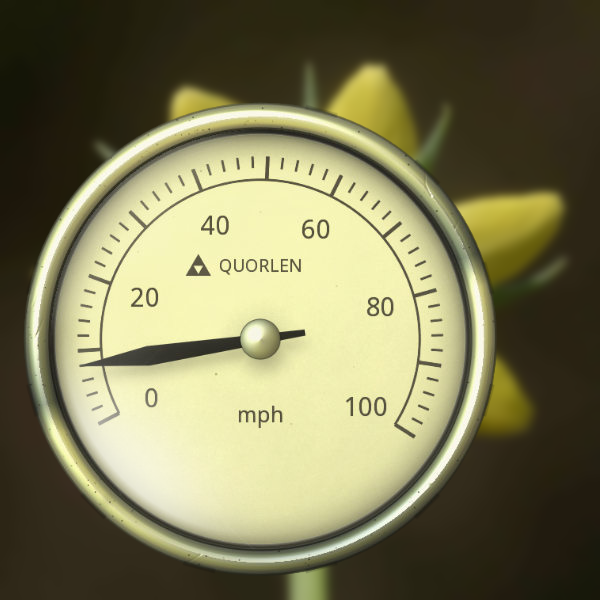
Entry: 8 mph
